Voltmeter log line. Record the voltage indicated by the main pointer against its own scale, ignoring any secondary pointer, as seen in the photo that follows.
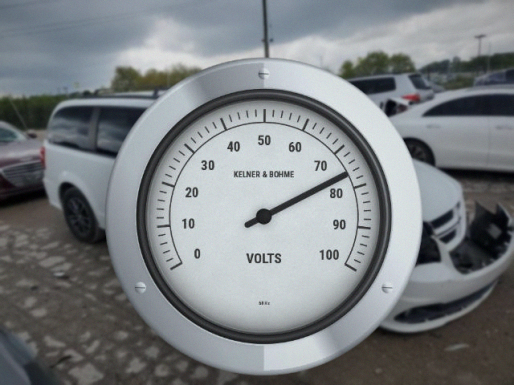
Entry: 76 V
